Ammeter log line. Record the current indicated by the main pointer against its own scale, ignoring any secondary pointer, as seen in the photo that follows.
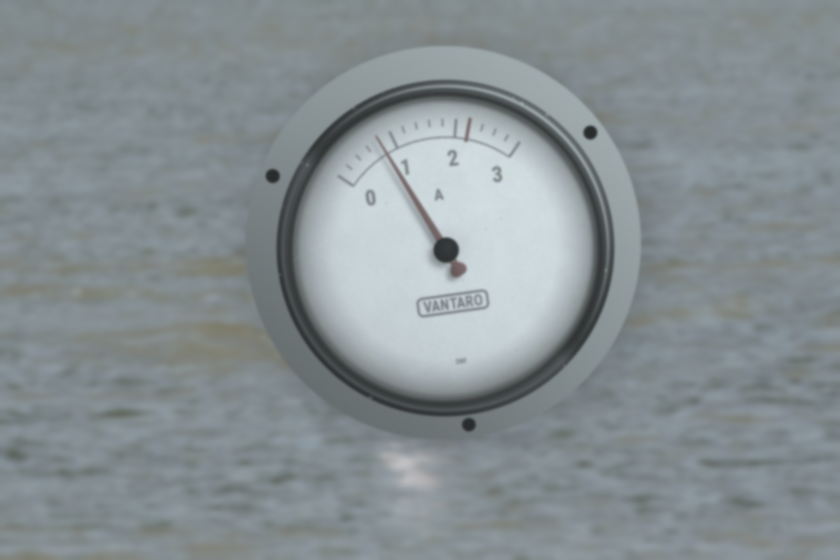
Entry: 0.8 A
